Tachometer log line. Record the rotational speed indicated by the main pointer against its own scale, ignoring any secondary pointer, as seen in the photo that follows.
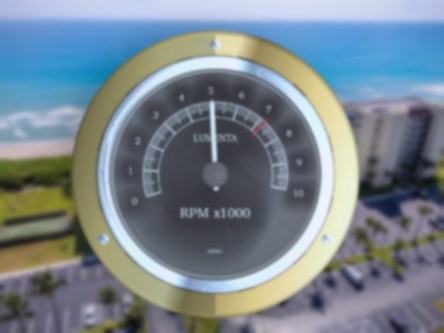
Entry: 5000 rpm
